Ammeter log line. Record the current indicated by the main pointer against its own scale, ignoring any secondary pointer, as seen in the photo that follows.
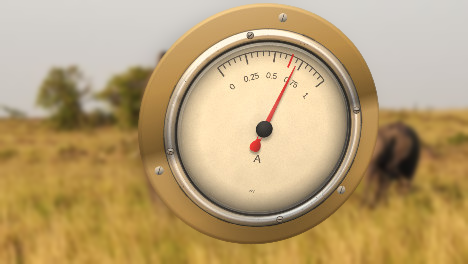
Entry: 0.7 A
